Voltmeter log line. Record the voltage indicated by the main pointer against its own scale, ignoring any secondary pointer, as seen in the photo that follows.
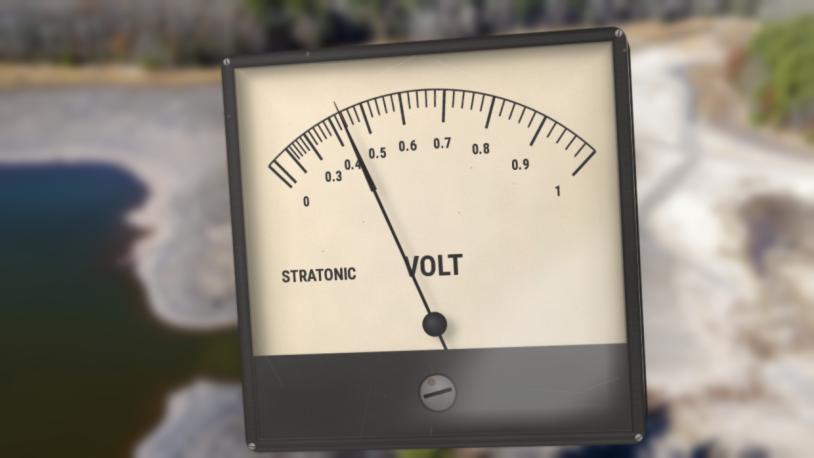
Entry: 0.44 V
